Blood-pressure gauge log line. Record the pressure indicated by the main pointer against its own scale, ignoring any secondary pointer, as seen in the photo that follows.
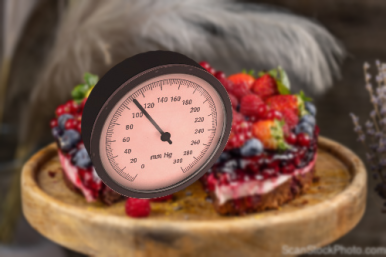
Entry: 110 mmHg
